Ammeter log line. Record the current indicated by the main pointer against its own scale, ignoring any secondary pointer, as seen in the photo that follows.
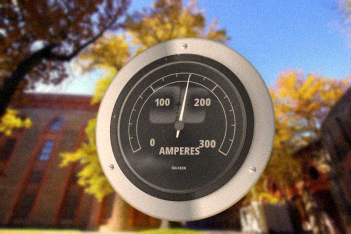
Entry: 160 A
